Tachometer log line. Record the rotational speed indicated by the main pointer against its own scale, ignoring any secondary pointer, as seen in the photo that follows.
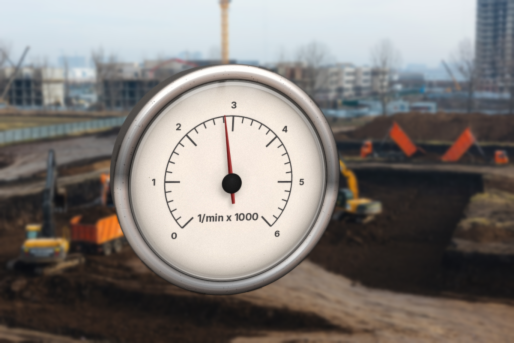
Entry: 2800 rpm
